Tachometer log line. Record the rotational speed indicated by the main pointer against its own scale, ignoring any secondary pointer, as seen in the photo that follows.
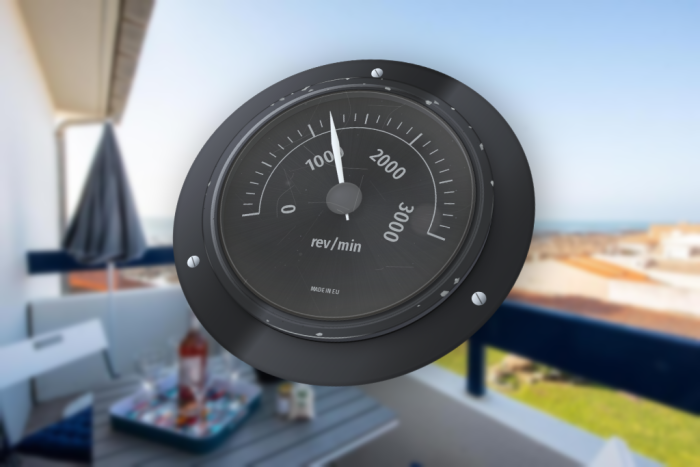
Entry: 1200 rpm
